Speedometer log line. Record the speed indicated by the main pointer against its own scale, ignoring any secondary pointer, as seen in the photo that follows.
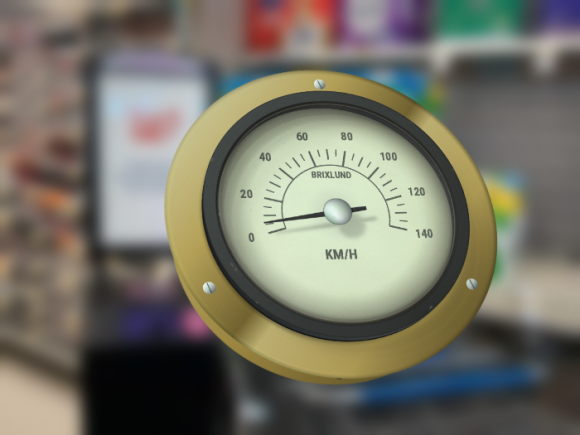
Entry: 5 km/h
